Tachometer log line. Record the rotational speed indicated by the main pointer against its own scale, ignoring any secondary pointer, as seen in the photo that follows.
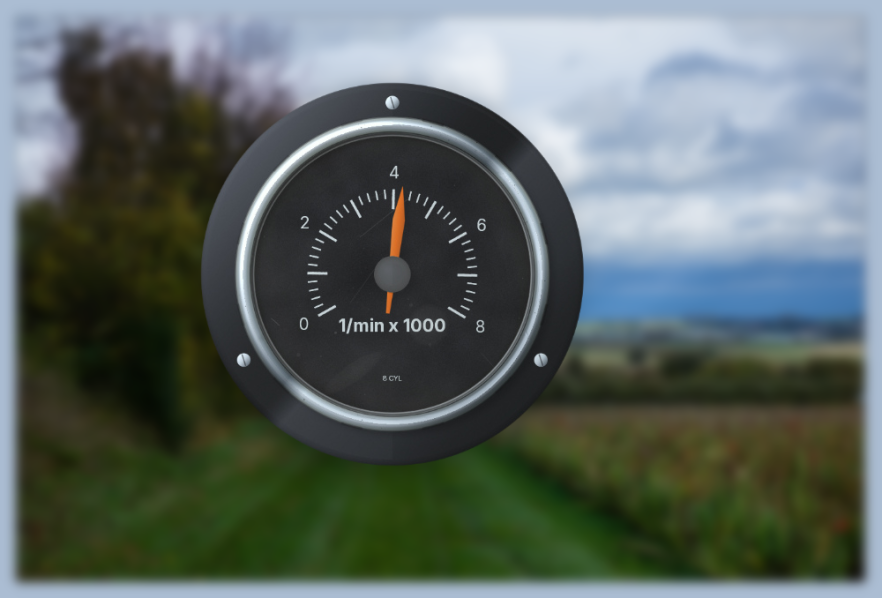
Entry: 4200 rpm
